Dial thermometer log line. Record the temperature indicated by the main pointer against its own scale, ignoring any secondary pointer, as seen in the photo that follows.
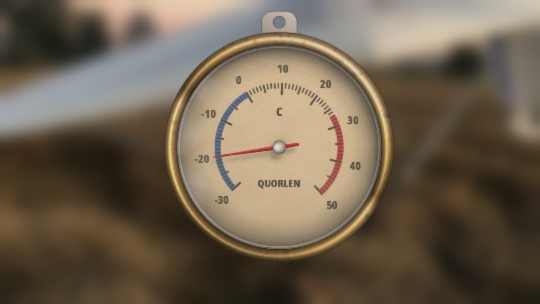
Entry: -20 °C
